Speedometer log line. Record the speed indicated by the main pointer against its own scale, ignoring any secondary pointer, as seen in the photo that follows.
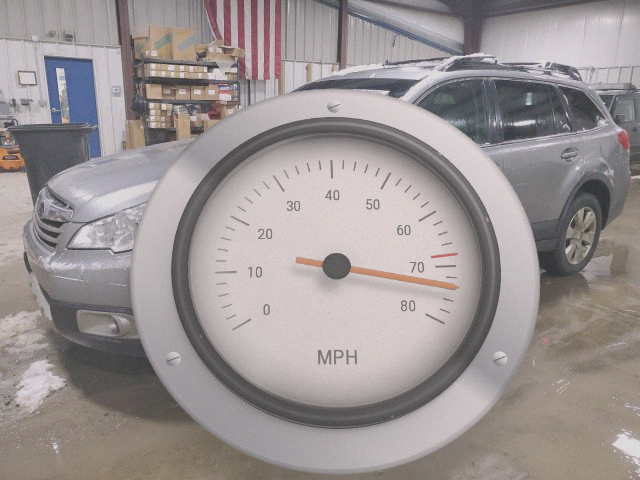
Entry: 74 mph
